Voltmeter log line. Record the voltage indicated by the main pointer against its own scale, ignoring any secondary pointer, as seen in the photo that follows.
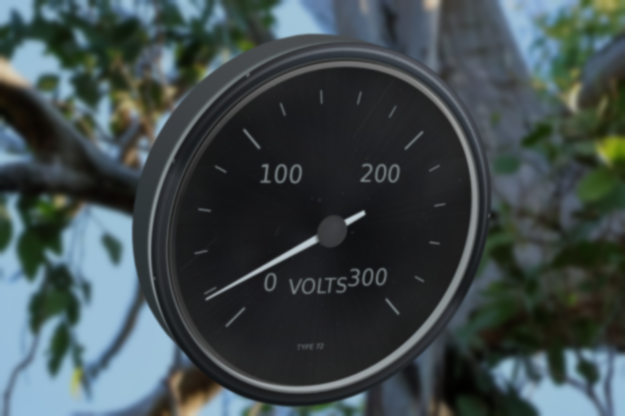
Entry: 20 V
